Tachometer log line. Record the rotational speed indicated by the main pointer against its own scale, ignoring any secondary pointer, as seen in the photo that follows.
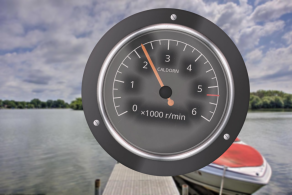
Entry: 2250 rpm
